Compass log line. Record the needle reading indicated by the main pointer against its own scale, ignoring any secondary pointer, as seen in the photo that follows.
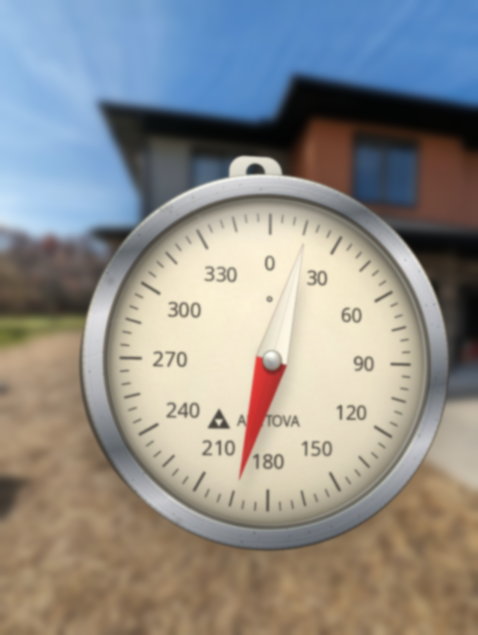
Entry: 195 °
